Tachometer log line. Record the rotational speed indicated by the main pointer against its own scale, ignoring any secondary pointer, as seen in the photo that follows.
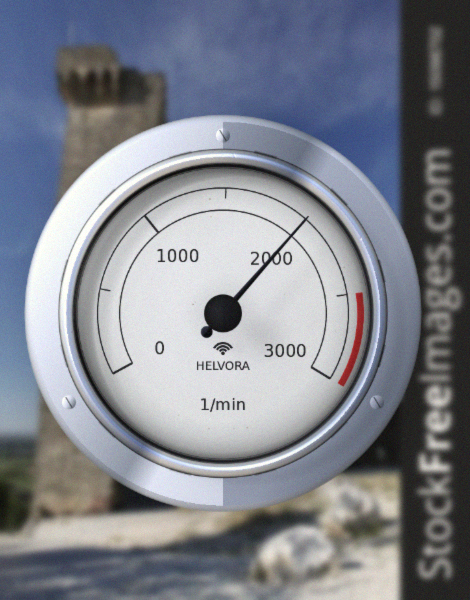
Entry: 2000 rpm
